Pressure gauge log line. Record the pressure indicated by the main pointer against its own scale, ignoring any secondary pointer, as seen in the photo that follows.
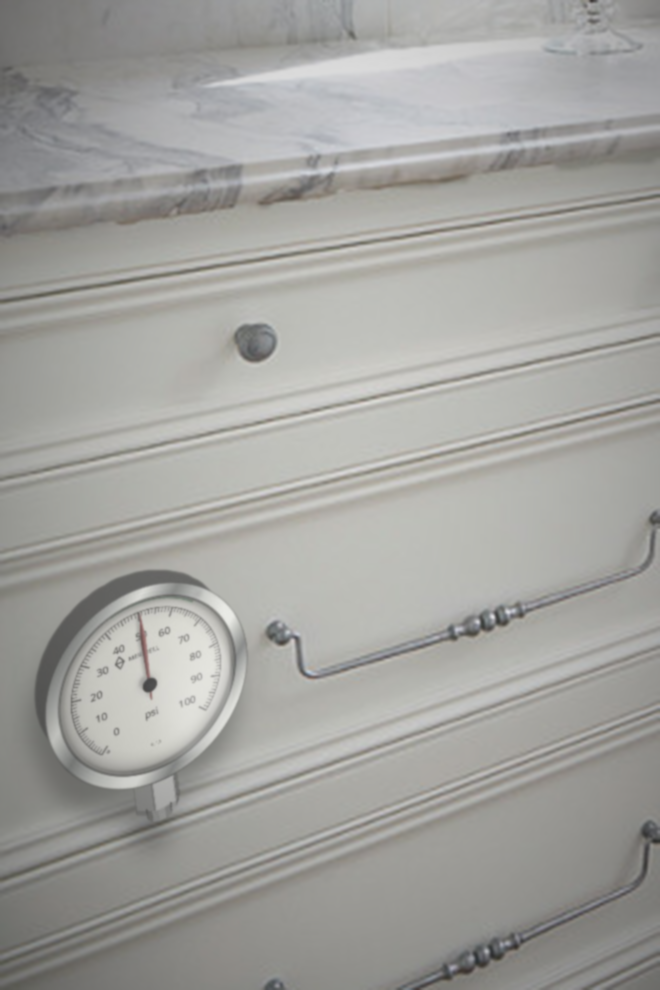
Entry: 50 psi
